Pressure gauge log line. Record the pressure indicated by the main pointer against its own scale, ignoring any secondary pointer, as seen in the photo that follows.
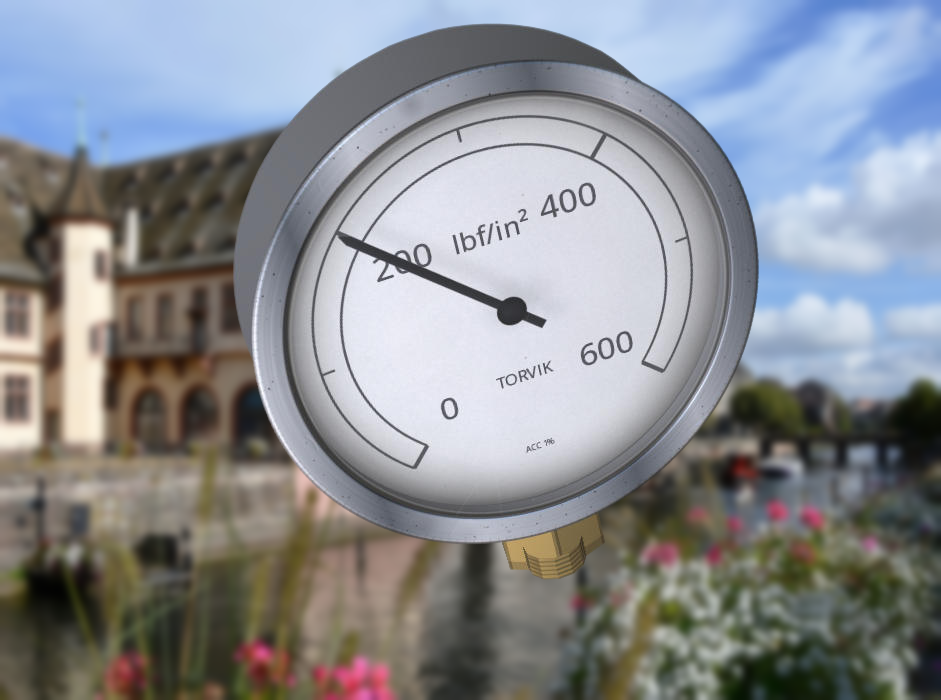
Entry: 200 psi
